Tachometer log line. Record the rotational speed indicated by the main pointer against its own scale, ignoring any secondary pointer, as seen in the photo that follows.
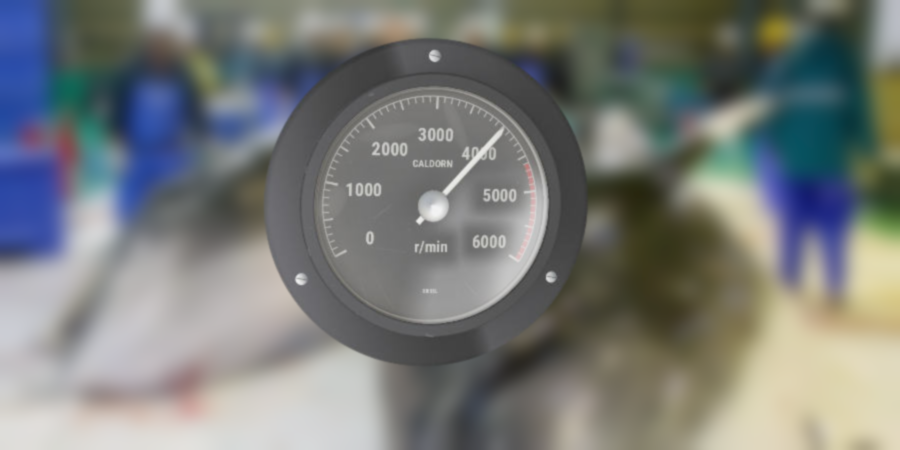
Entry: 4000 rpm
